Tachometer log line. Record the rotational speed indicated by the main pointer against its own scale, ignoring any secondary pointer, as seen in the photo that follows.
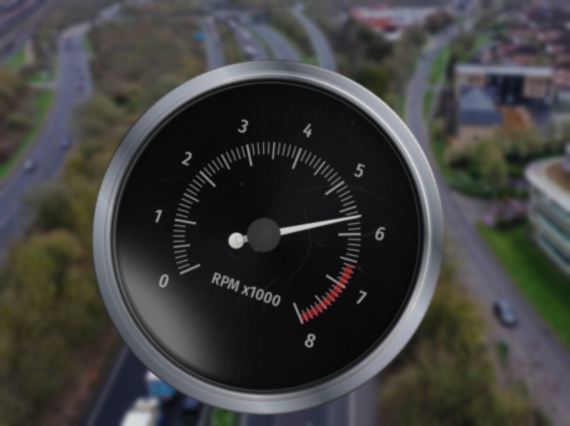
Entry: 5700 rpm
